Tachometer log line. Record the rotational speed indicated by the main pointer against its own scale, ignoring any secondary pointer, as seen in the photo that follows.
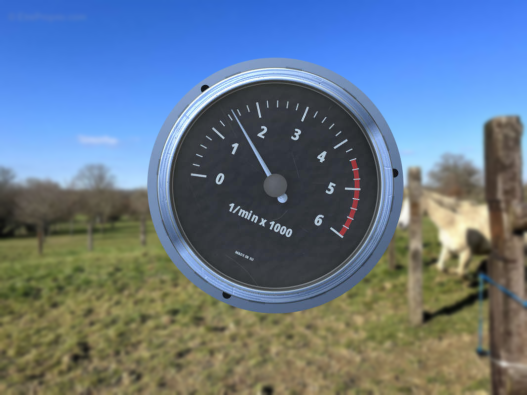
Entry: 1500 rpm
